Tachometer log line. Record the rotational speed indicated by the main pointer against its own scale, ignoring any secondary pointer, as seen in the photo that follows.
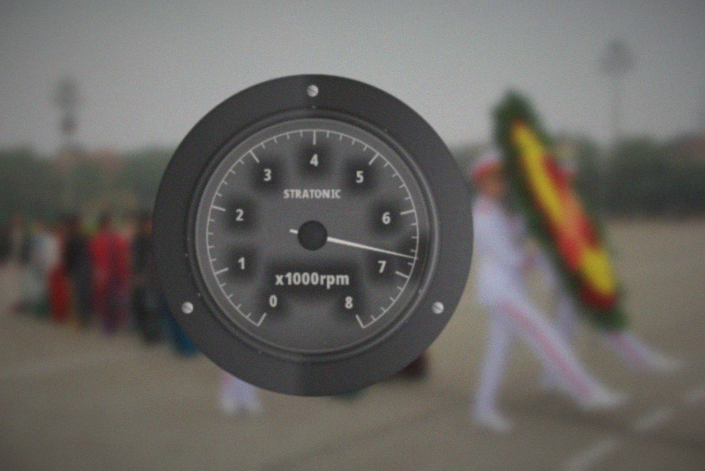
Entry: 6700 rpm
